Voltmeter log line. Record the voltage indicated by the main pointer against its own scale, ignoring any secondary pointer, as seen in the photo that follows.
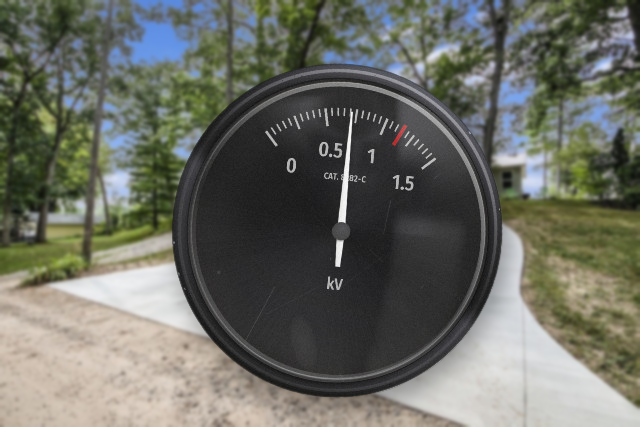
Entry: 0.7 kV
